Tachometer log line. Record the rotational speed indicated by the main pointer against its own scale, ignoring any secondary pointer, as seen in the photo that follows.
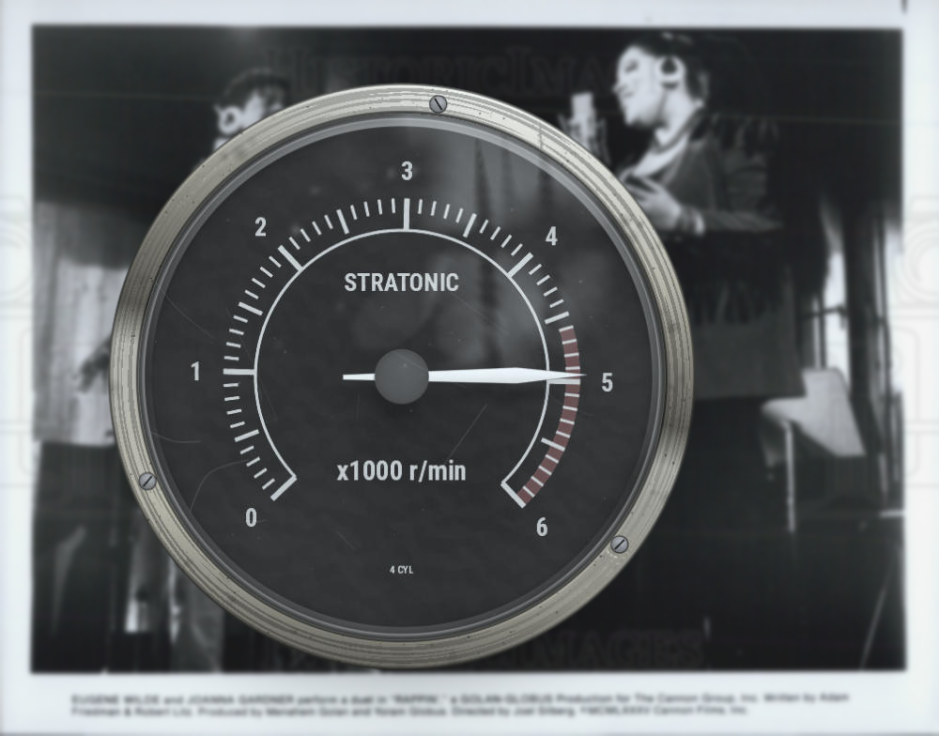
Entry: 4950 rpm
